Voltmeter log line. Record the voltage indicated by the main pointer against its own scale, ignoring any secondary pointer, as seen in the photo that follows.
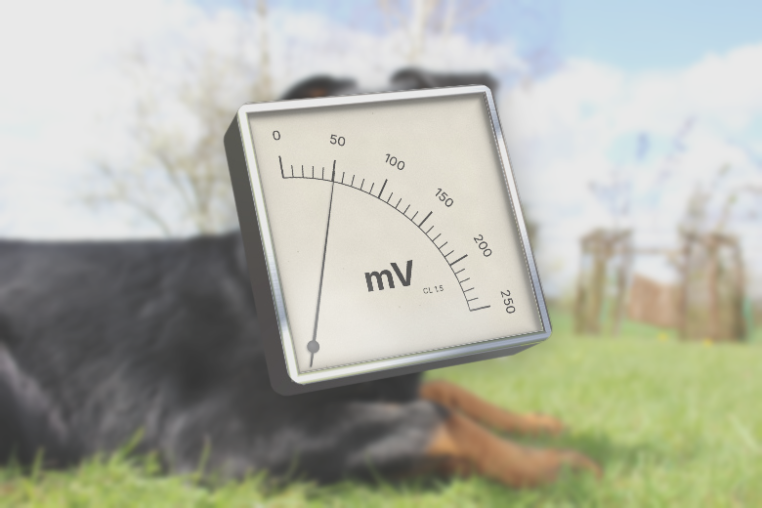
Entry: 50 mV
